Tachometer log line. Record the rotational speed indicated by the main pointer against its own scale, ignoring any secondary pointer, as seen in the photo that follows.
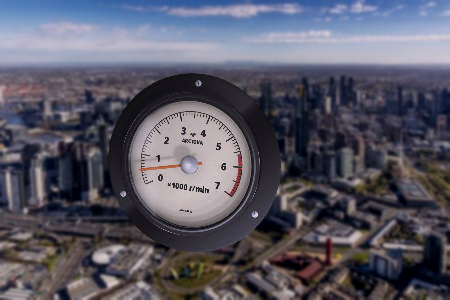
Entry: 500 rpm
